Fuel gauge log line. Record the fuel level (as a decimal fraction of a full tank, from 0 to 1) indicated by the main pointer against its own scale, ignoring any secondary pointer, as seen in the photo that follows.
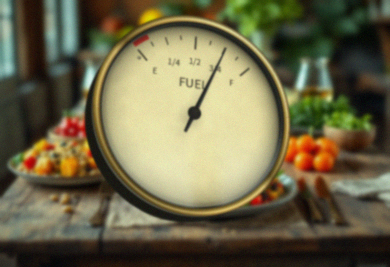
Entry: 0.75
